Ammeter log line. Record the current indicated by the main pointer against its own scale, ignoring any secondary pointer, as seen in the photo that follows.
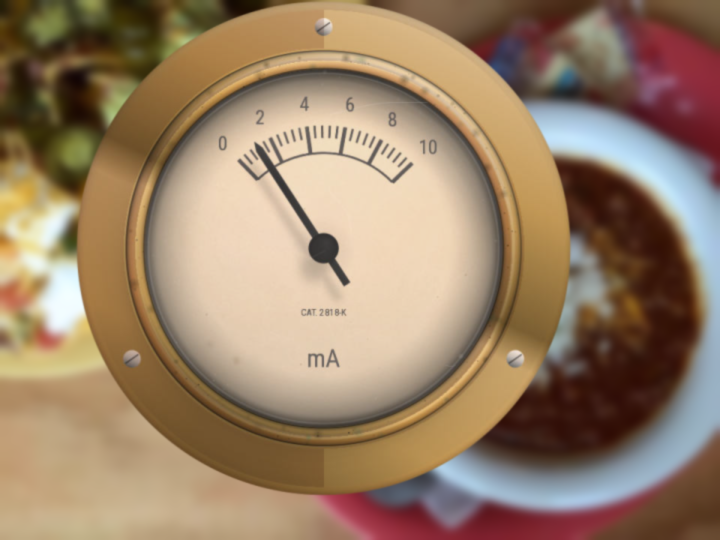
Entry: 1.2 mA
